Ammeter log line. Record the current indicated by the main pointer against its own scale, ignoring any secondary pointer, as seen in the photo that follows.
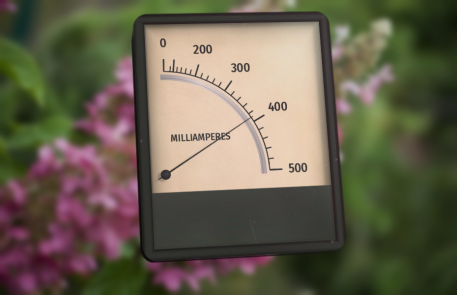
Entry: 390 mA
